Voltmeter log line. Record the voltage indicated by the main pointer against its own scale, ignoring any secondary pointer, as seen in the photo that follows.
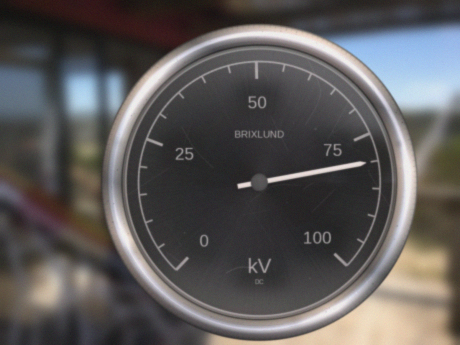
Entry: 80 kV
